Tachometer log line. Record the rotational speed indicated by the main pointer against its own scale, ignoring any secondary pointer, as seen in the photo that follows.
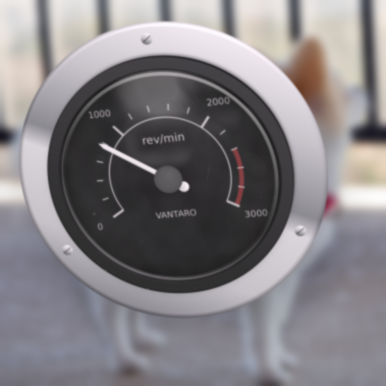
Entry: 800 rpm
